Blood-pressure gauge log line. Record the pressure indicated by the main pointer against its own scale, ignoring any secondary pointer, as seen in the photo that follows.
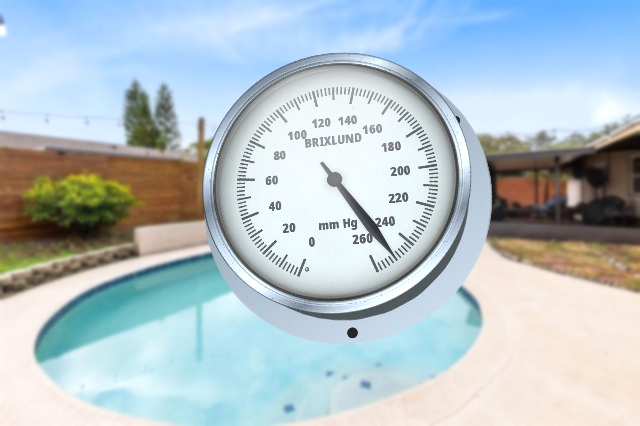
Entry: 250 mmHg
